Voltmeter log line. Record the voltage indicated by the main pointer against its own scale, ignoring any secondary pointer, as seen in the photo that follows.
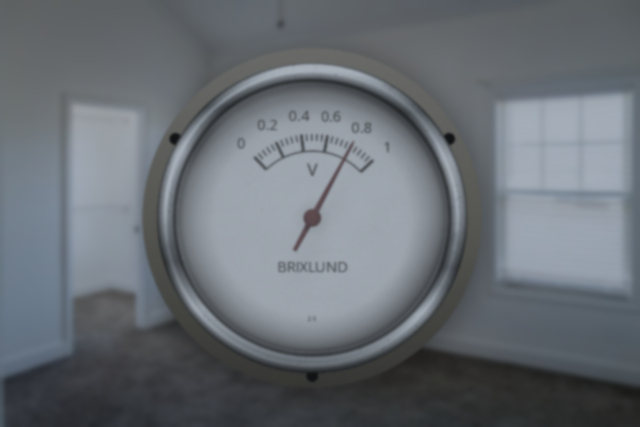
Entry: 0.8 V
